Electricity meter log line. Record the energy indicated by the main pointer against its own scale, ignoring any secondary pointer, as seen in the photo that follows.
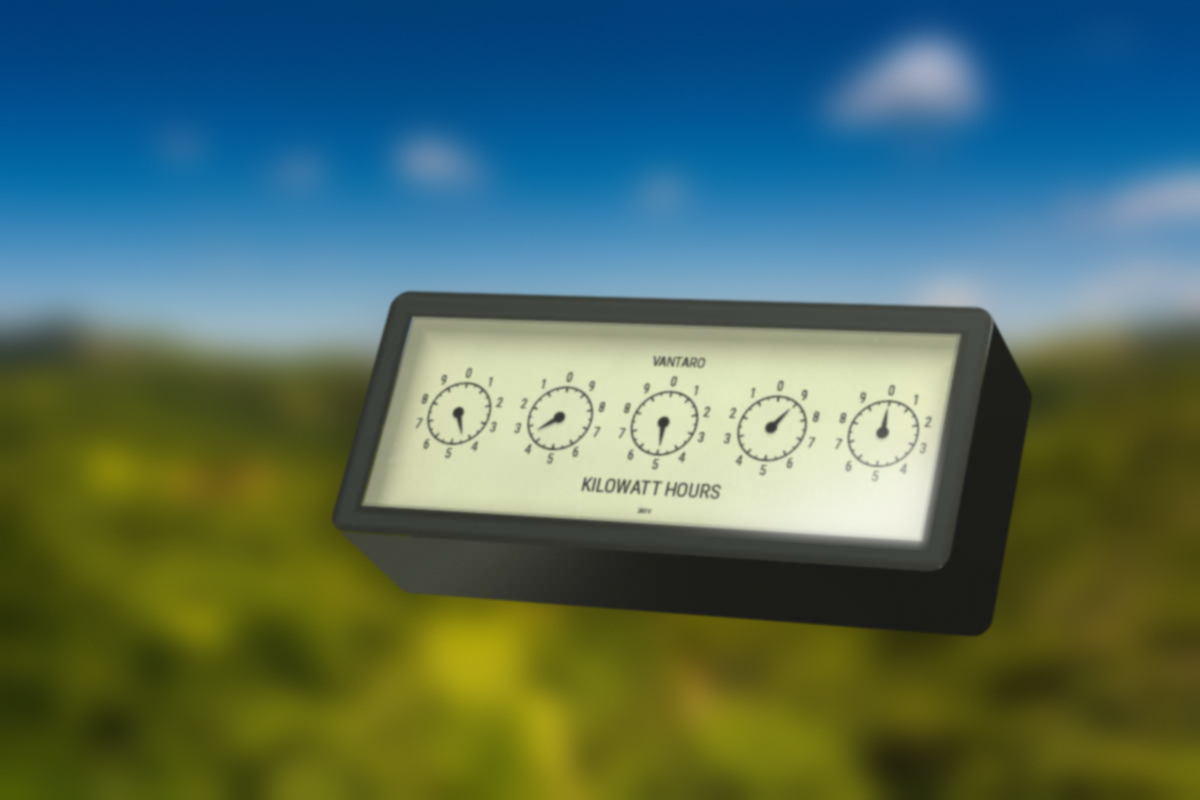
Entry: 43490 kWh
